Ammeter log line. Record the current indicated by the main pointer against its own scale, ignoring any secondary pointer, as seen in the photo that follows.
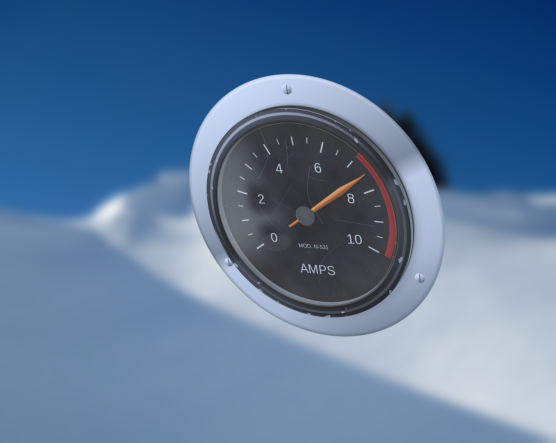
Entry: 7.5 A
